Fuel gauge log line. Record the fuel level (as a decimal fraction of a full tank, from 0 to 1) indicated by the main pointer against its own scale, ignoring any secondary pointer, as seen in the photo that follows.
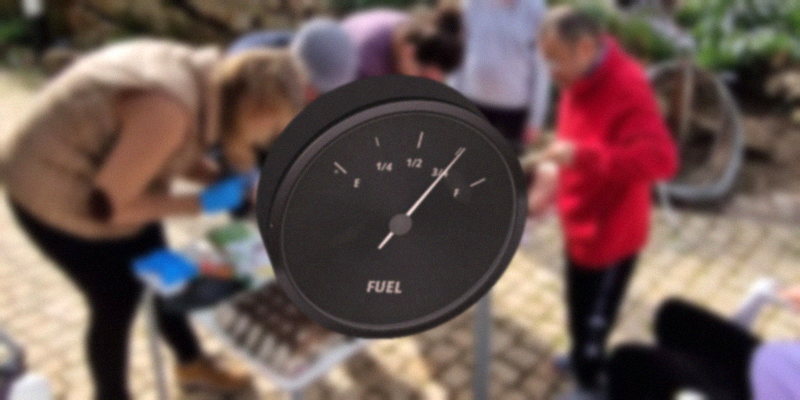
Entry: 0.75
